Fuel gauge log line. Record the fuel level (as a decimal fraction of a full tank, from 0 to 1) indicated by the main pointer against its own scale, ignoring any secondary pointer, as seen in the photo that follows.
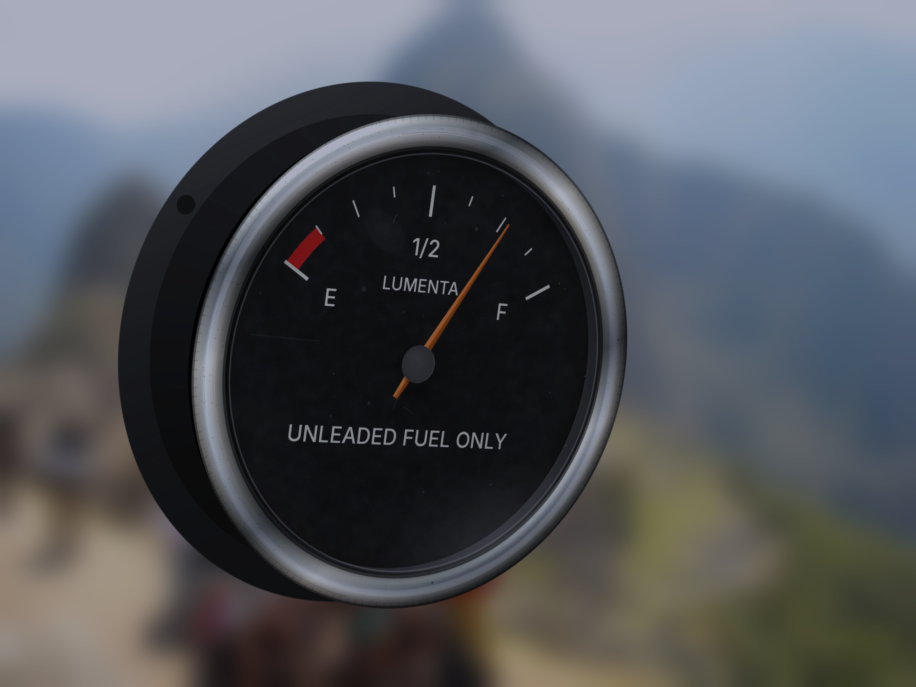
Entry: 0.75
